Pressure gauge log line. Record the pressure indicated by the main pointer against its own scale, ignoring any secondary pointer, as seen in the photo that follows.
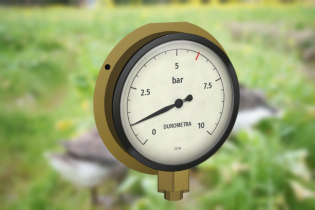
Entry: 1 bar
